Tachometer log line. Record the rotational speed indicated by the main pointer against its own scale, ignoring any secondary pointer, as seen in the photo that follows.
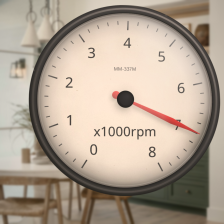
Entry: 7000 rpm
